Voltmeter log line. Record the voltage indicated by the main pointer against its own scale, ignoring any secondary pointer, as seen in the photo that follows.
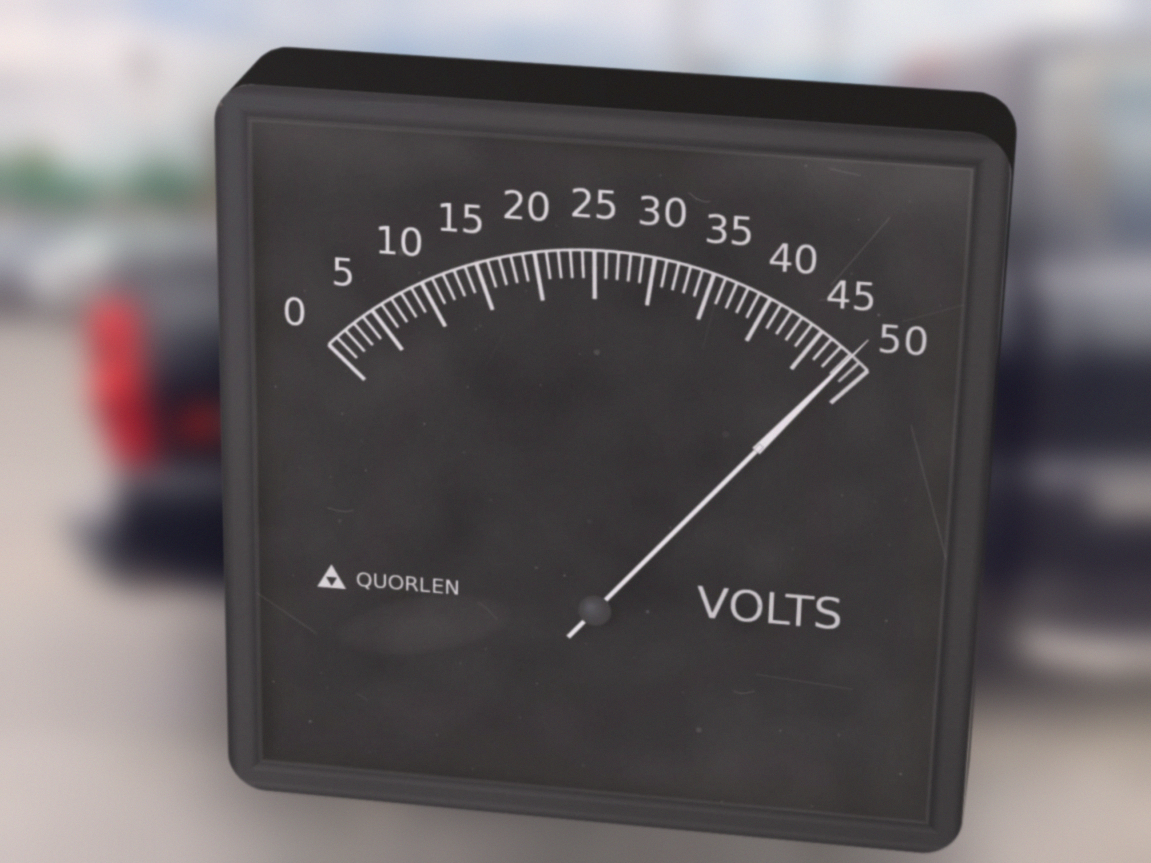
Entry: 48 V
